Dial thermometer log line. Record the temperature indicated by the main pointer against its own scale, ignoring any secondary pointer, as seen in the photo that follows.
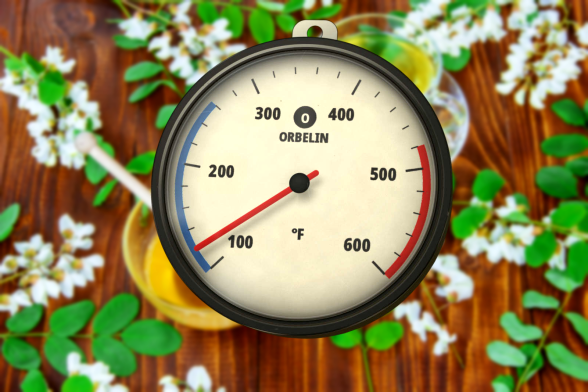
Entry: 120 °F
